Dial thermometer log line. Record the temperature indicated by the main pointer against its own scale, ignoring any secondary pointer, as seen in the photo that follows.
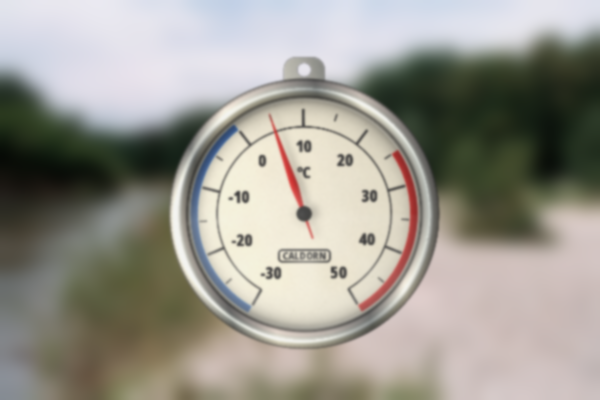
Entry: 5 °C
